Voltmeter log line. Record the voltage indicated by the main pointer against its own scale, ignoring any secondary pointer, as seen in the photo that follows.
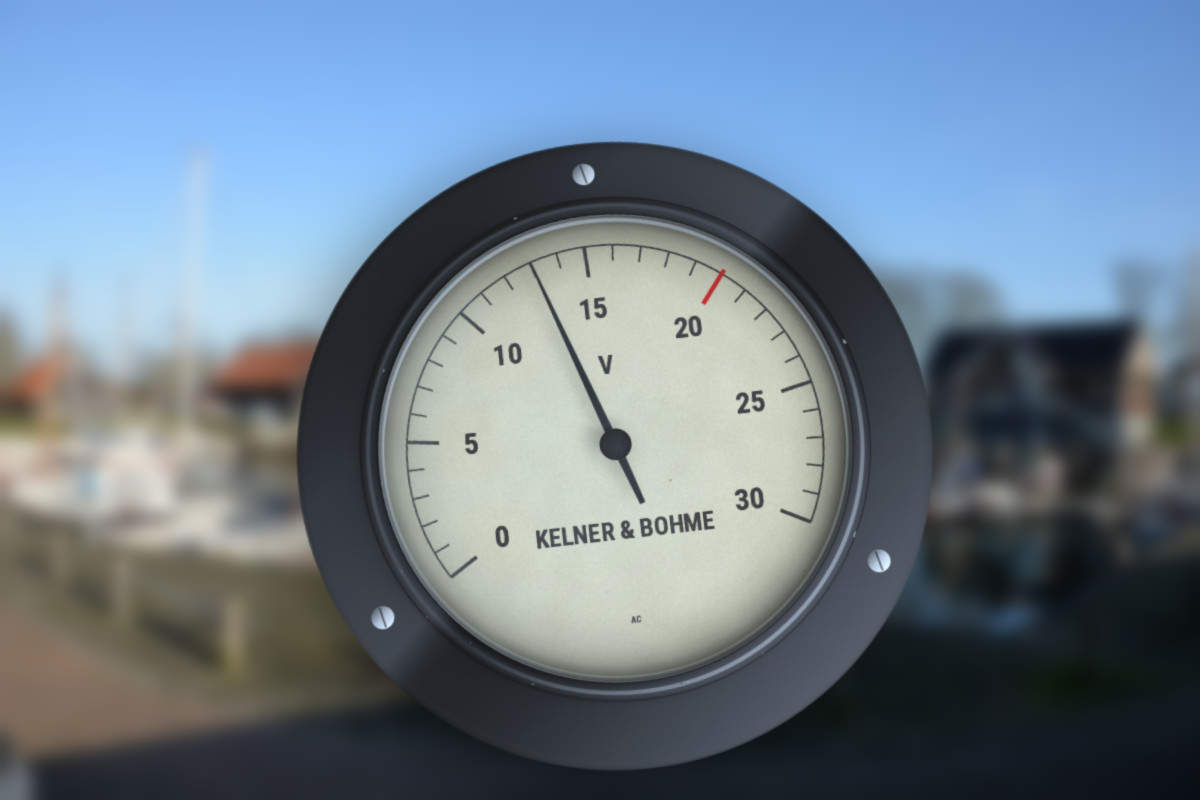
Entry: 13 V
